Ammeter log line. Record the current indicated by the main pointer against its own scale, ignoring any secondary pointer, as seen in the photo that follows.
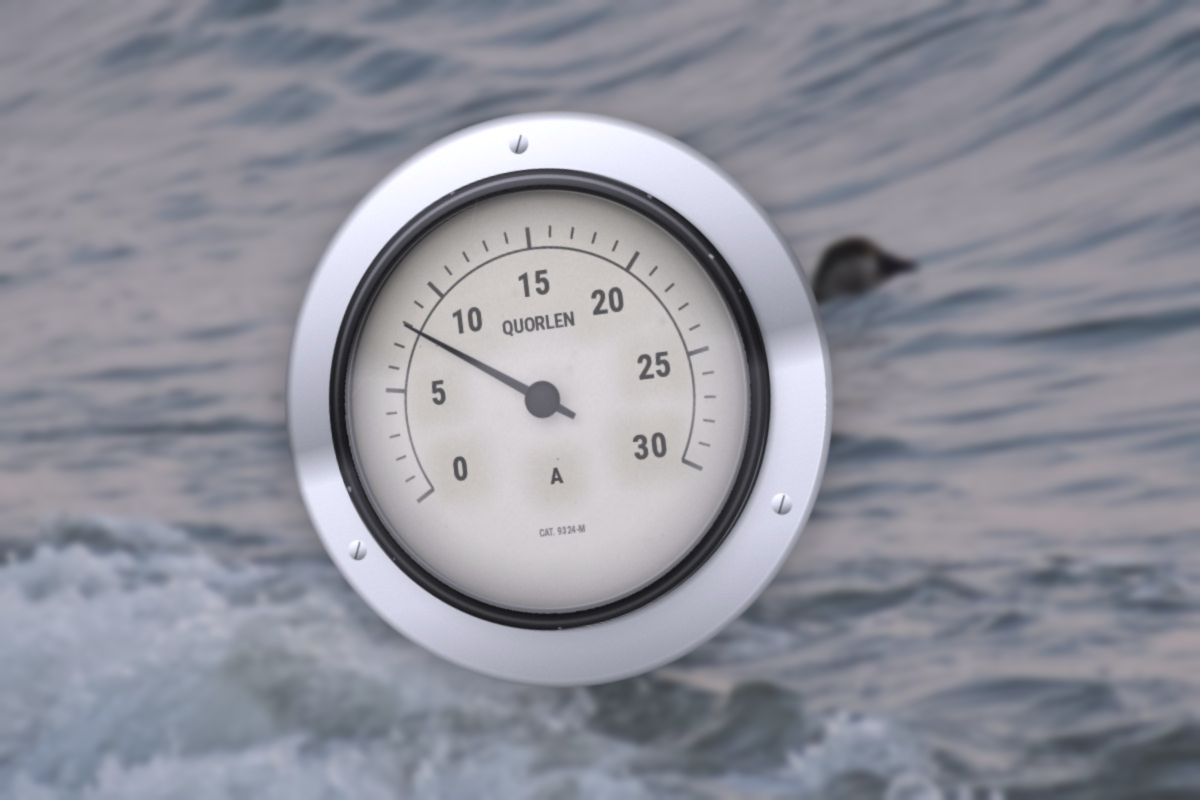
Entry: 8 A
